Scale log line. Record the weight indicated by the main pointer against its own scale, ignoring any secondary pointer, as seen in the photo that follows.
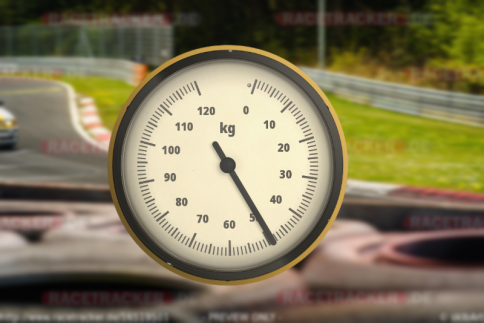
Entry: 49 kg
